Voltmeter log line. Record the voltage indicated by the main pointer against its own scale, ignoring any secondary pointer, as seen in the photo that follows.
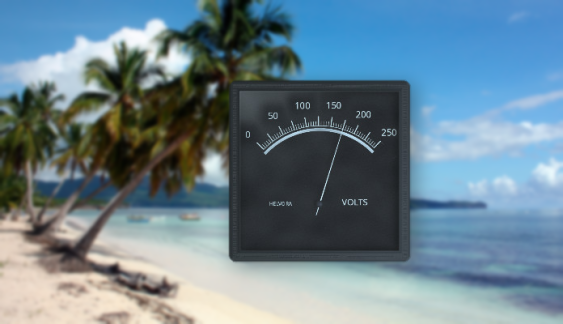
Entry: 175 V
